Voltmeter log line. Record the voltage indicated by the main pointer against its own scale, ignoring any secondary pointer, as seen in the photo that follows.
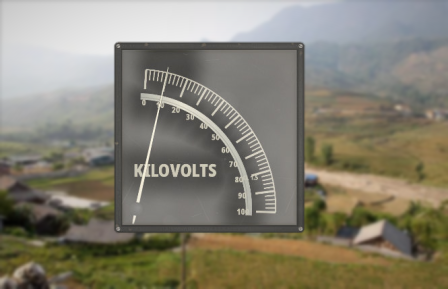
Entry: 10 kV
